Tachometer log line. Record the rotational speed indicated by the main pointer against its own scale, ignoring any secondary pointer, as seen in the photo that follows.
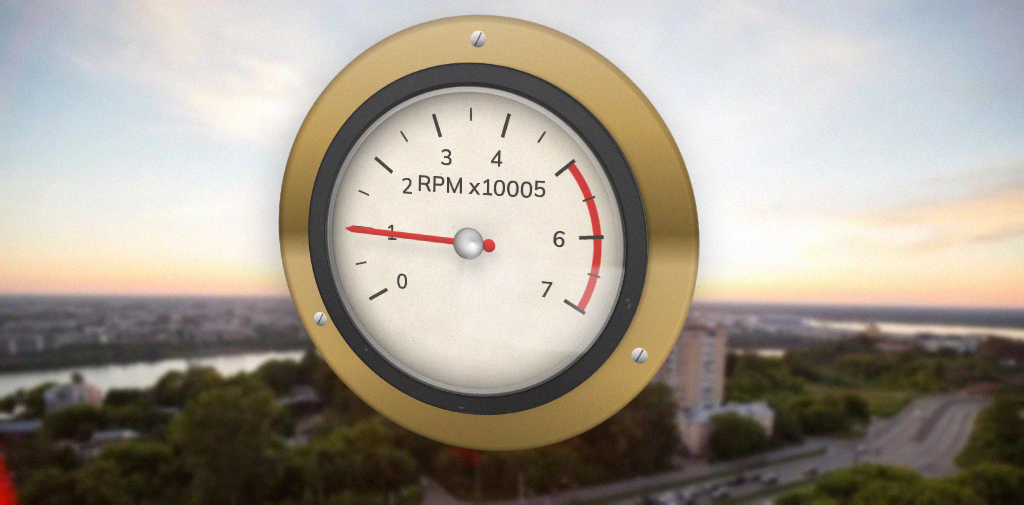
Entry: 1000 rpm
